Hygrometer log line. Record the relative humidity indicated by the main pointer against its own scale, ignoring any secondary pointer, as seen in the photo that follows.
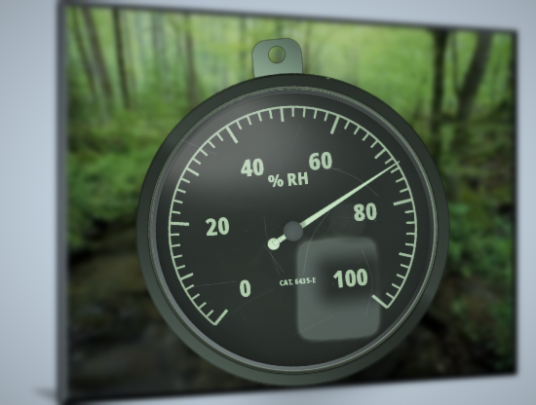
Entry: 73 %
